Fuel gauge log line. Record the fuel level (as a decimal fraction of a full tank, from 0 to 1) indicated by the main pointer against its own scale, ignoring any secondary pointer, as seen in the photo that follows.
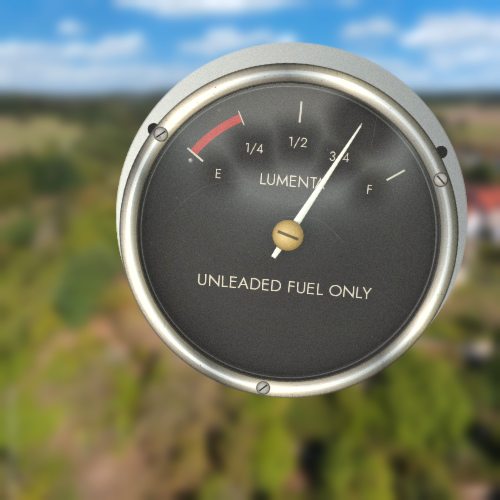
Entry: 0.75
